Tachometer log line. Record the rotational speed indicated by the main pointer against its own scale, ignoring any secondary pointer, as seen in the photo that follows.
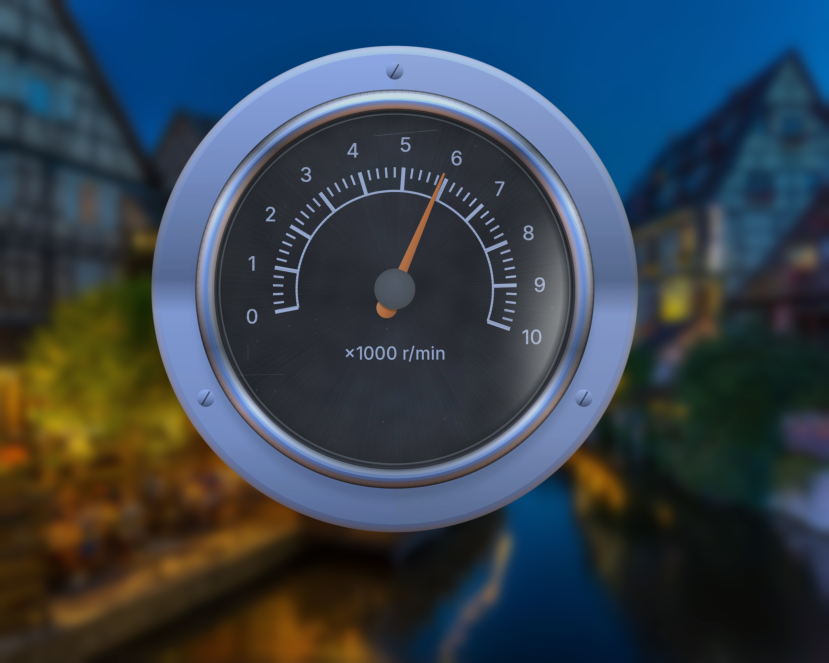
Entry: 5900 rpm
